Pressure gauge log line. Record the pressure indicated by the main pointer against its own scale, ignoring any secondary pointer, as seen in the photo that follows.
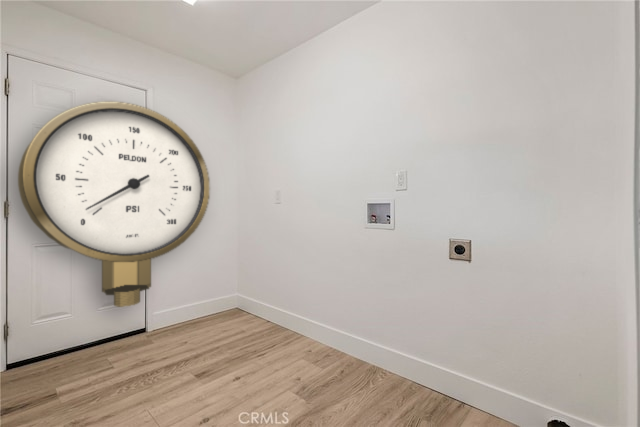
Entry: 10 psi
